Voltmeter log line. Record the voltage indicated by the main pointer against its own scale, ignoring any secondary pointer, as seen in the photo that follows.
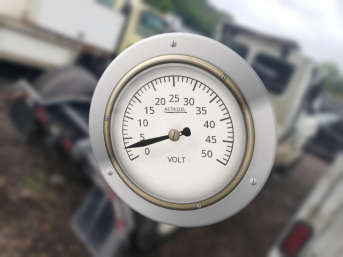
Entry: 3 V
